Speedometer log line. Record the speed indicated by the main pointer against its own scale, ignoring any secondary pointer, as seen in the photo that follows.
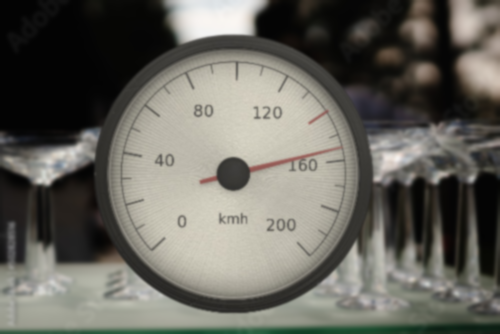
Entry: 155 km/h
